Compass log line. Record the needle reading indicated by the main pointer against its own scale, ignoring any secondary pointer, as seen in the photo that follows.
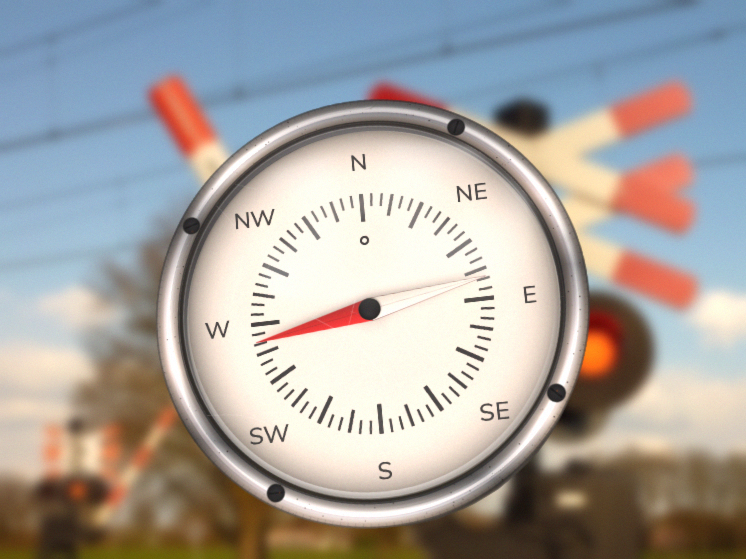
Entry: 260 °
